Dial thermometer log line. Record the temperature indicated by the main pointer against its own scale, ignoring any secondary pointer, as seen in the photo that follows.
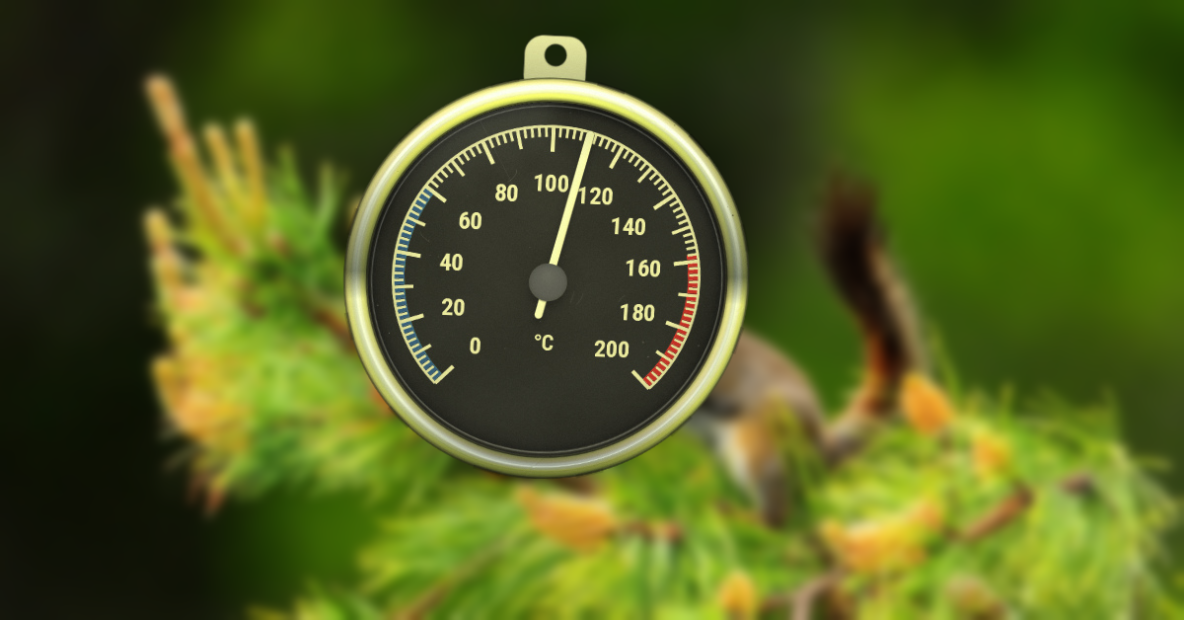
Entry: 110 °C
